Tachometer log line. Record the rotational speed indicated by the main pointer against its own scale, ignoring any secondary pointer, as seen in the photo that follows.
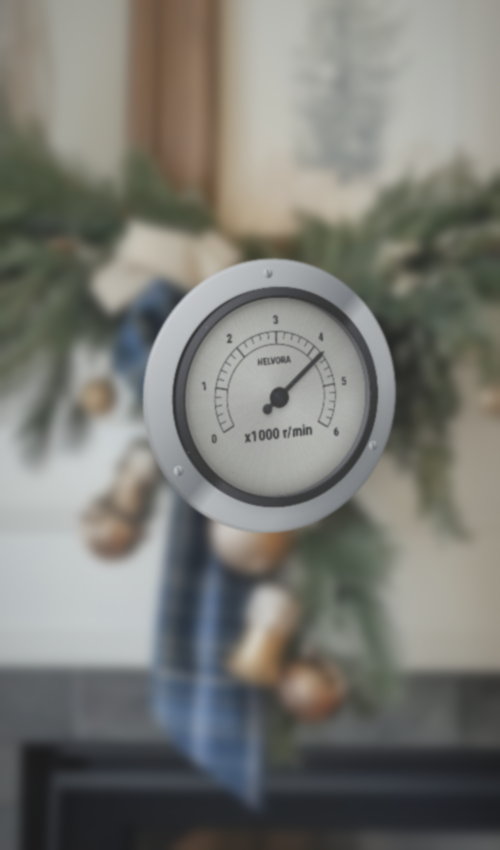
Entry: 4200 rpm
